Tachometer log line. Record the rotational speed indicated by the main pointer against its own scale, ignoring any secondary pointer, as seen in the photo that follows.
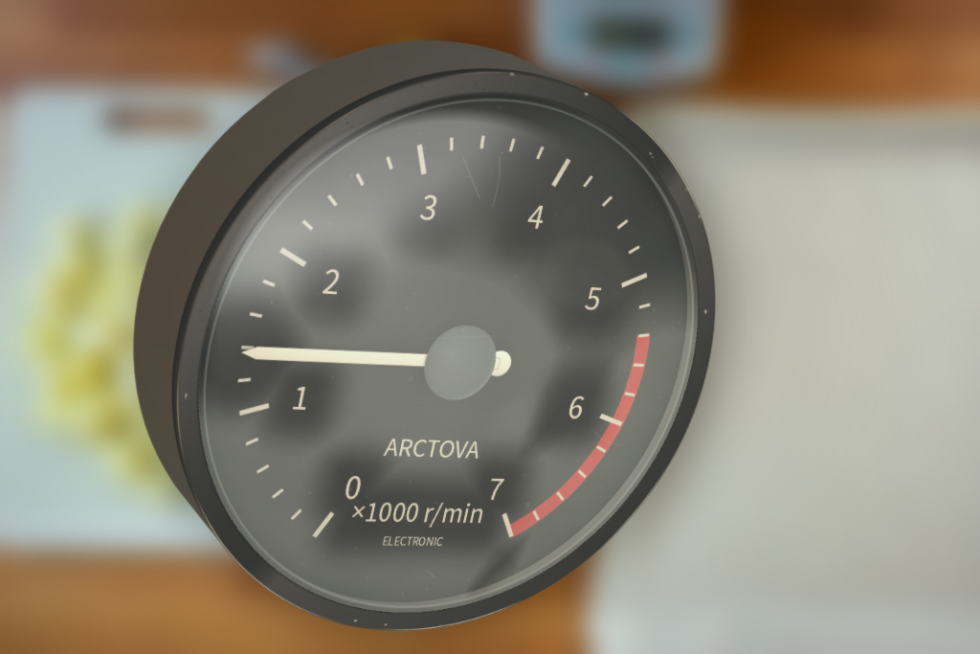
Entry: 1400 rpm
